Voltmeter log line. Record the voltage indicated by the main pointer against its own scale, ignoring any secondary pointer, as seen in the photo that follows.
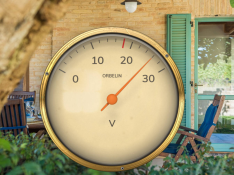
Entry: 26 V
